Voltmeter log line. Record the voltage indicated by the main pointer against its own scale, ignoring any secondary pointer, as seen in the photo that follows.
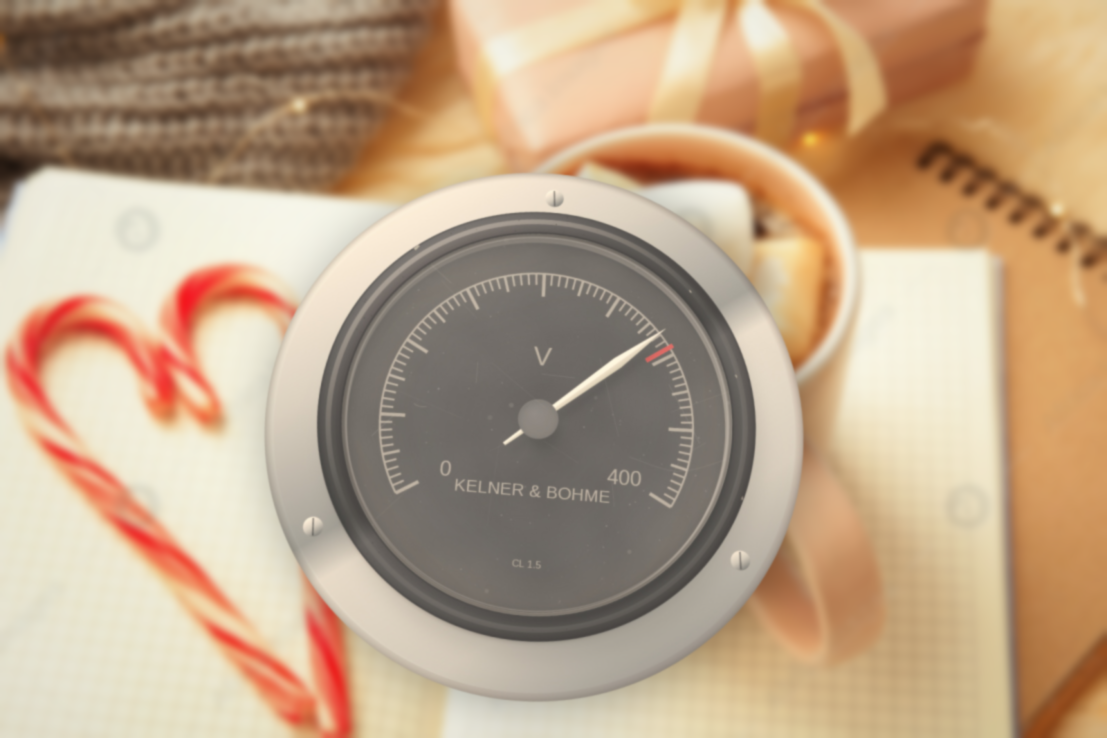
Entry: 285 V
